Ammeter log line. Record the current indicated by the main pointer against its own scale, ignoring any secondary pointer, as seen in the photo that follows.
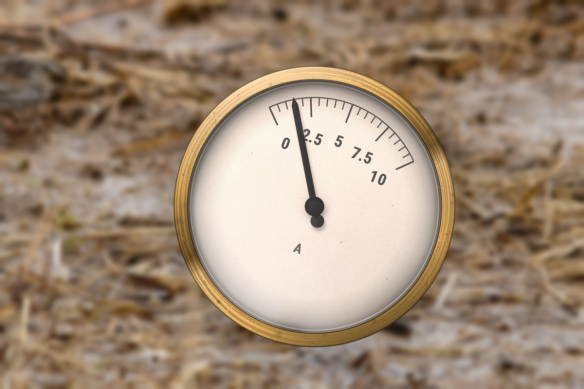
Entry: 1.5 A
